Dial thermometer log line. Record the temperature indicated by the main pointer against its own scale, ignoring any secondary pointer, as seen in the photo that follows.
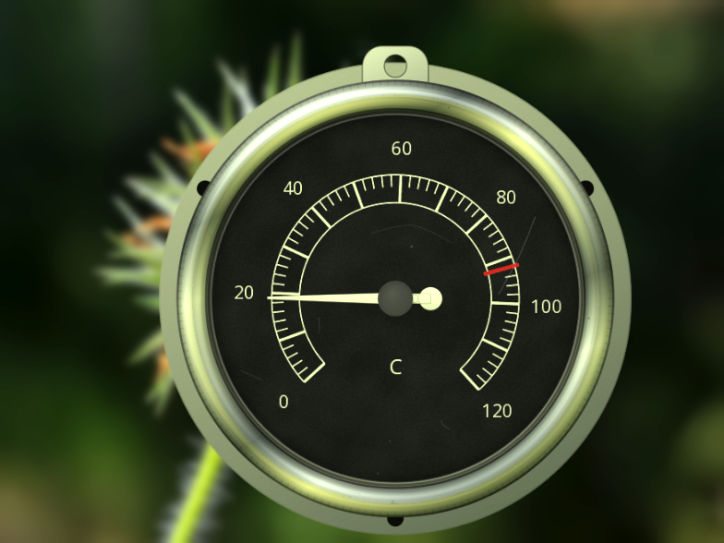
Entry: 19 °C
